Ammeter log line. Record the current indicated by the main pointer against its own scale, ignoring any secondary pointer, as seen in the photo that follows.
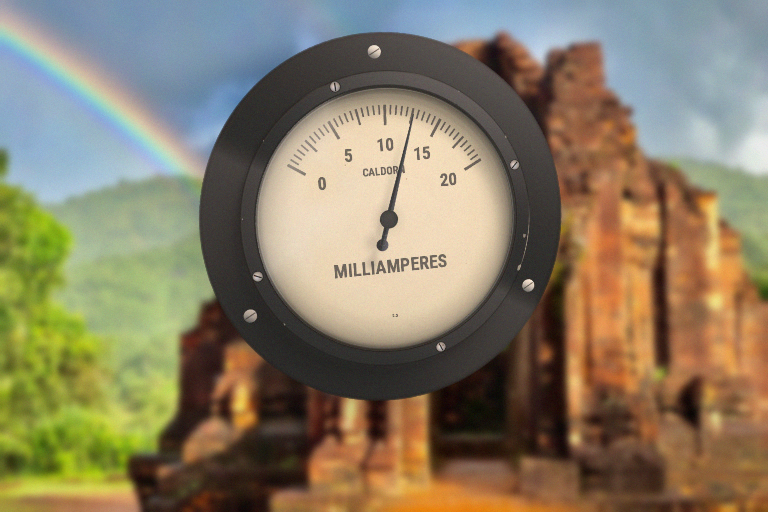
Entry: 12.5 mA
